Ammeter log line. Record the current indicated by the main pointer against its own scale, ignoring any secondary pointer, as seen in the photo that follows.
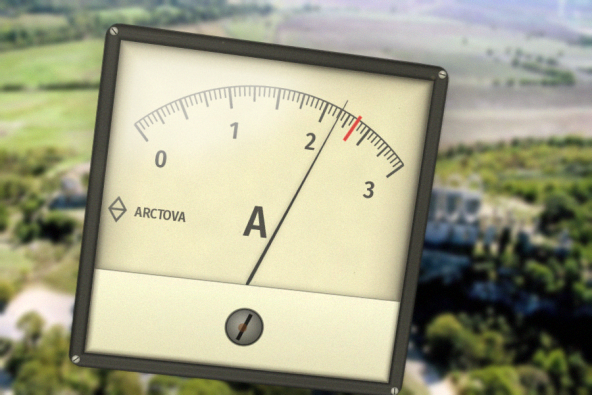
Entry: 2.15 A
